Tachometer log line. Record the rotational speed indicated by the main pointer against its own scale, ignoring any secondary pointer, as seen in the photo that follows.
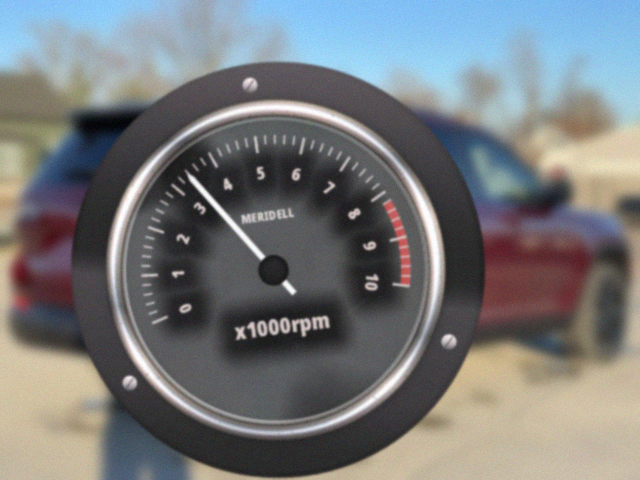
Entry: 3400 rpm
